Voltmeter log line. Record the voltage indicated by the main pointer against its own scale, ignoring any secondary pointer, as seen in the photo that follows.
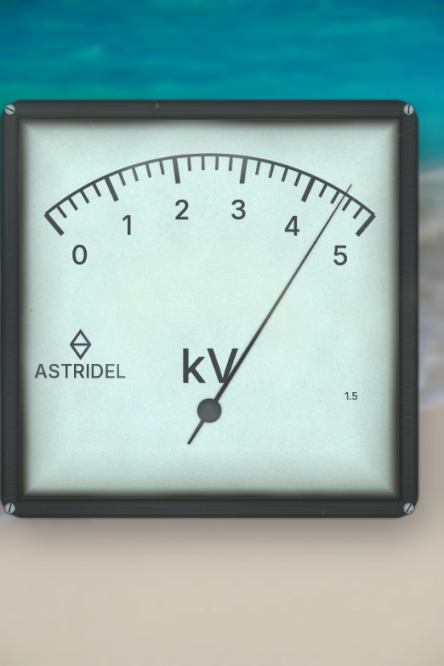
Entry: 4.5 kV
